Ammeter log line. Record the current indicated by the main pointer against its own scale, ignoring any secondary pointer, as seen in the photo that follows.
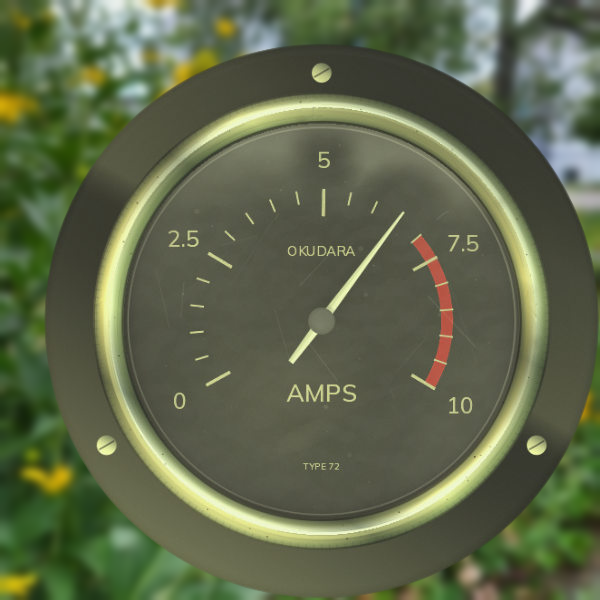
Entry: 6.5 A
